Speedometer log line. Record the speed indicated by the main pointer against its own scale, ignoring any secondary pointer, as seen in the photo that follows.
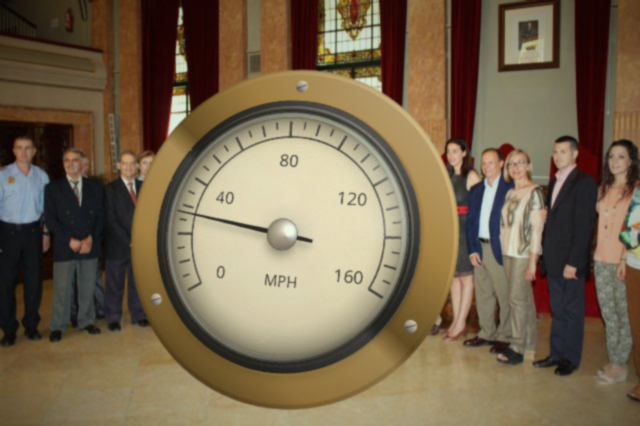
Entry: 27.5 mph
